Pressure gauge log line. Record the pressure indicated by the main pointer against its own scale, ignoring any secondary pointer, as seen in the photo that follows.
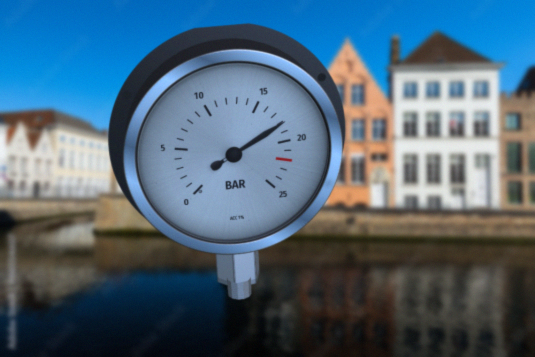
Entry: 18 bar
